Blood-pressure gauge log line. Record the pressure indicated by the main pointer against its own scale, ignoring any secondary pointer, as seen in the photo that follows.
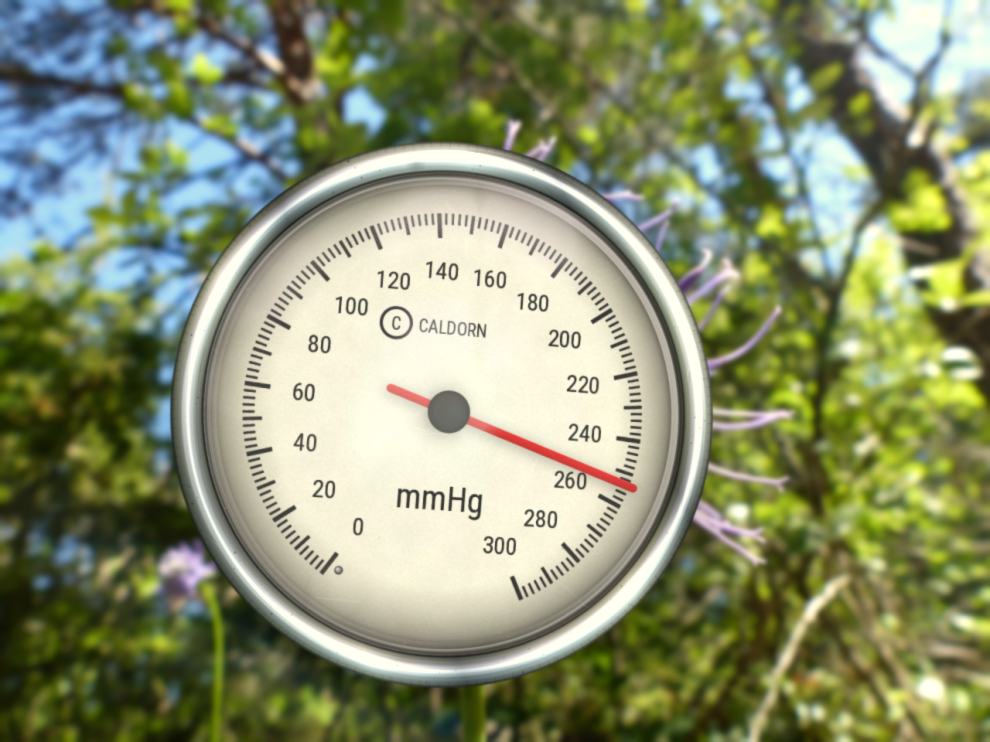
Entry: 254 mmHg
